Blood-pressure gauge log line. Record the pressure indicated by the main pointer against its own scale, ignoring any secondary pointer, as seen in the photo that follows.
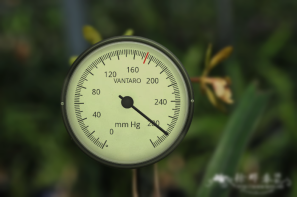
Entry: 280 mmHg
